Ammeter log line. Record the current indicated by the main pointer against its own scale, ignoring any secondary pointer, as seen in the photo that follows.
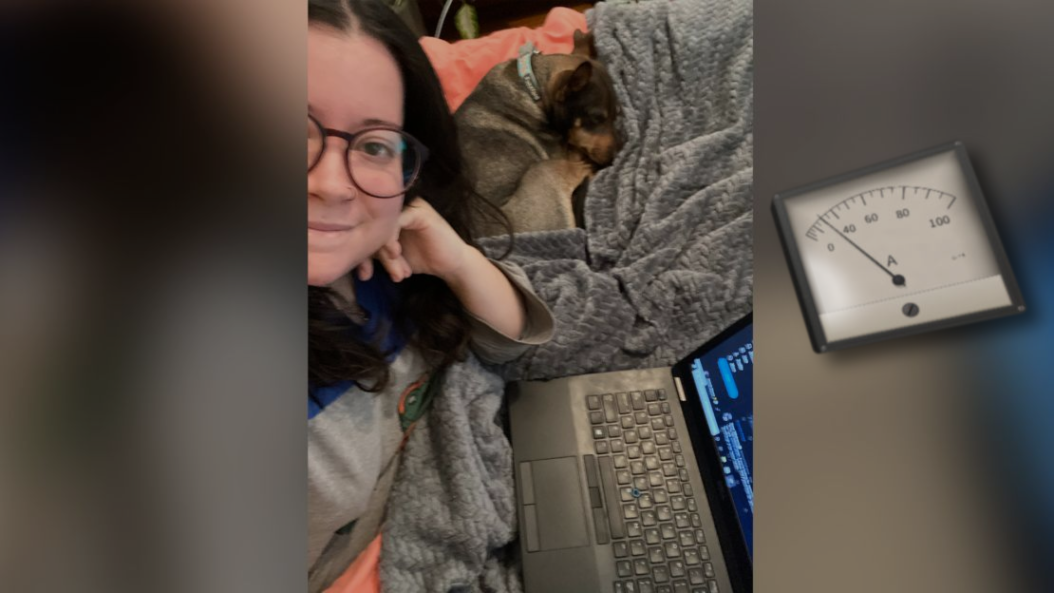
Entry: 30 A
